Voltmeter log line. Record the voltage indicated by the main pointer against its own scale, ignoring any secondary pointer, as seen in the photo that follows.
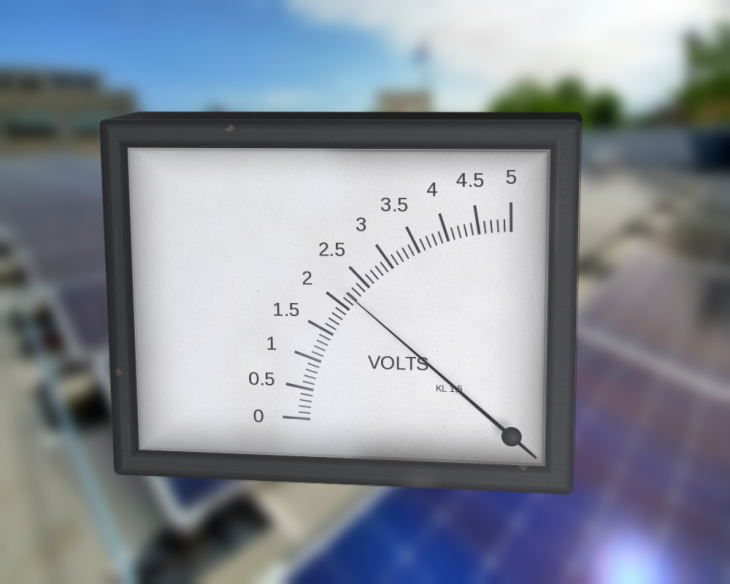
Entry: 2.2 V
